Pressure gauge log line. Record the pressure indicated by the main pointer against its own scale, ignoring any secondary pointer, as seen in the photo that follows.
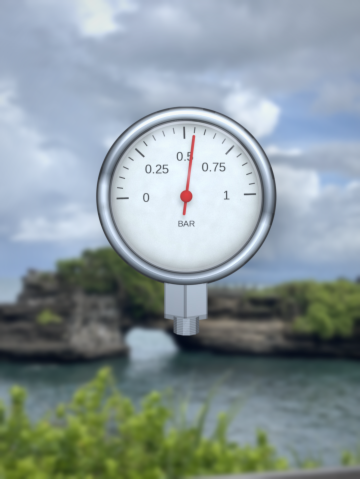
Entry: 0.55 bar
